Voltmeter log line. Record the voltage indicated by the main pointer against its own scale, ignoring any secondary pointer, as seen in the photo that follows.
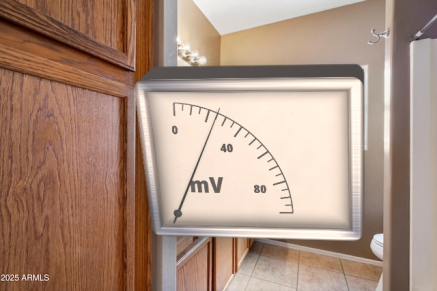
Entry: 25 mV
